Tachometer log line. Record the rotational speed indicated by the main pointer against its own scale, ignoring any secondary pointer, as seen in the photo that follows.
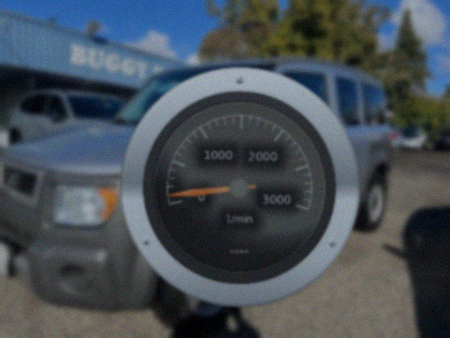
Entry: 100 rpm
